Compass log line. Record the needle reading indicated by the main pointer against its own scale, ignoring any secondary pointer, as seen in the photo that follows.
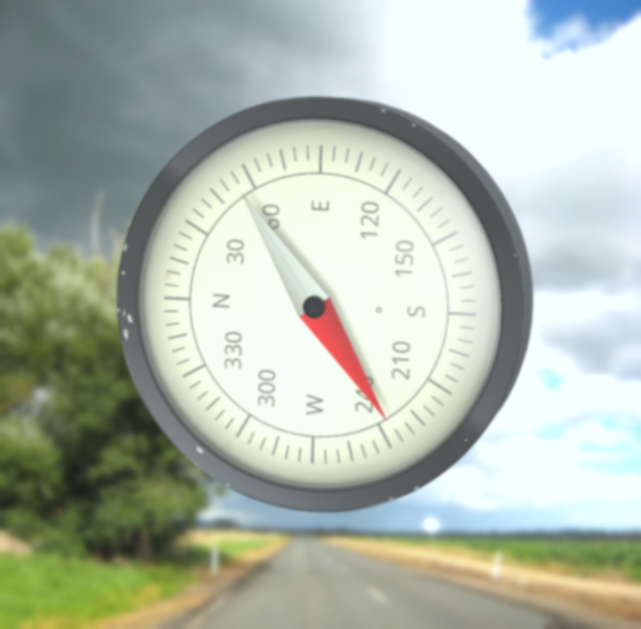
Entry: 235 °
